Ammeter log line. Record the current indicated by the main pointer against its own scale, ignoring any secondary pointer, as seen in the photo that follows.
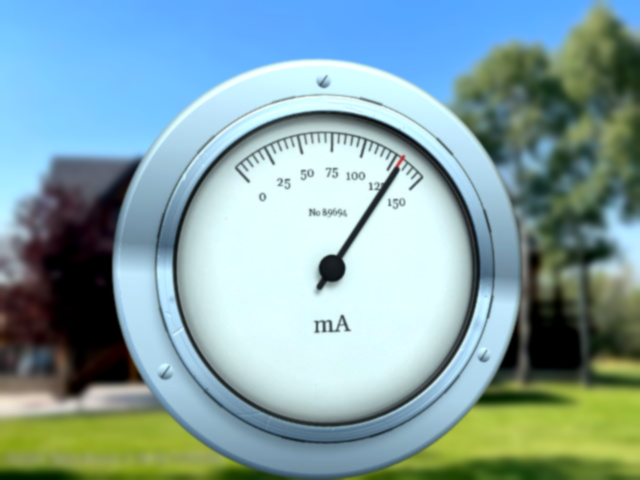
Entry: 130 mA
